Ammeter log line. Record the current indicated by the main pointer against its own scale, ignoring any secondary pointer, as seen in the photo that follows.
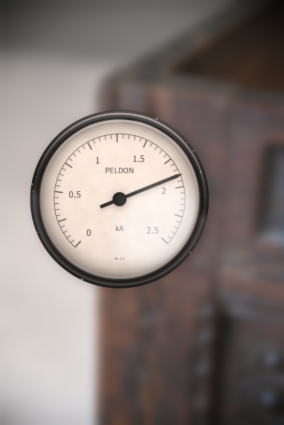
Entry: 1.9 kA
